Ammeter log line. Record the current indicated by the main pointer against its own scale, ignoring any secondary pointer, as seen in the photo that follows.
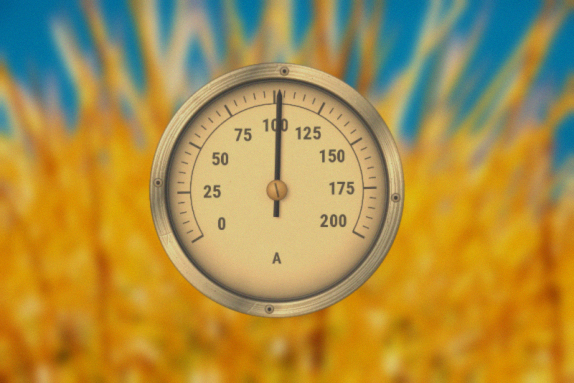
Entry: 102.5 A
